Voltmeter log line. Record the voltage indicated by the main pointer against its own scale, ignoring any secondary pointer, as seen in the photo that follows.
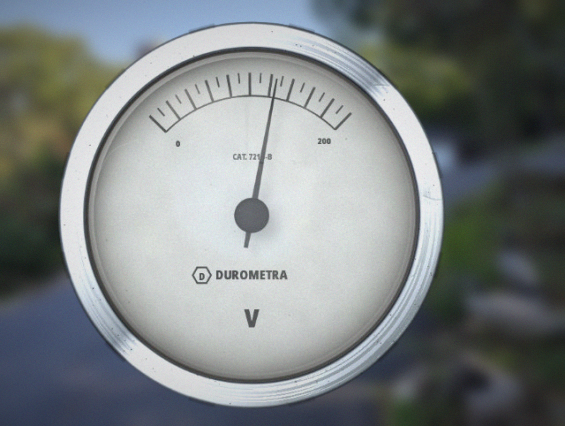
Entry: 125 V
